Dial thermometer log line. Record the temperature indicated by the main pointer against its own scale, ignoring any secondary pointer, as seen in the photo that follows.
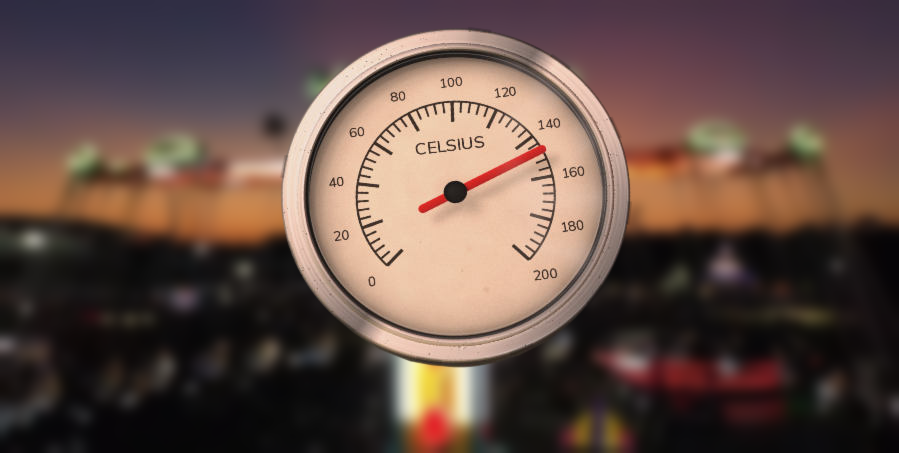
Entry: 148 °C
